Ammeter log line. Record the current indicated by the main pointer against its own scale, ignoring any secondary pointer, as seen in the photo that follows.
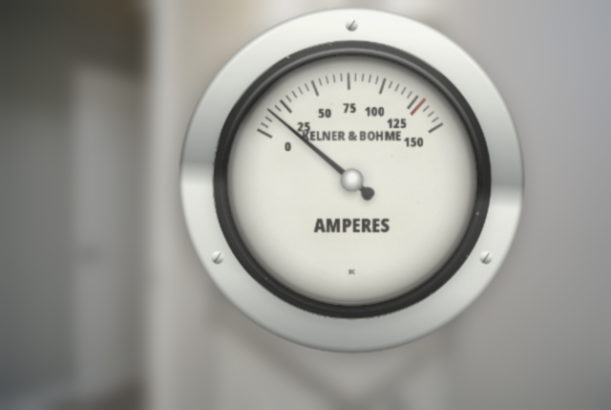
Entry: 15 A
